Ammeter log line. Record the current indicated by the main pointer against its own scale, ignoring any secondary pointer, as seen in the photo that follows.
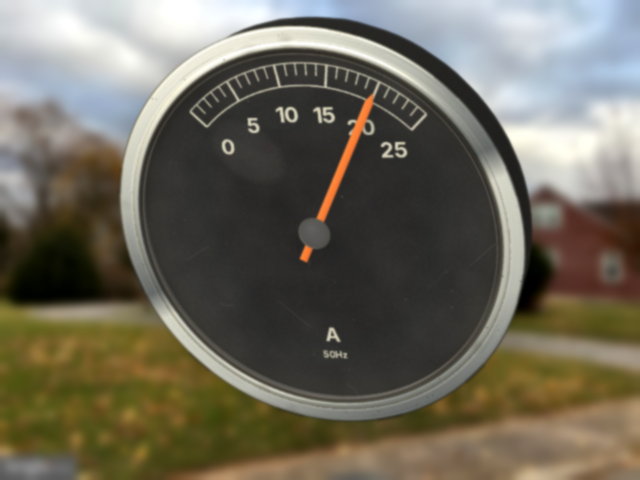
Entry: 20 A
